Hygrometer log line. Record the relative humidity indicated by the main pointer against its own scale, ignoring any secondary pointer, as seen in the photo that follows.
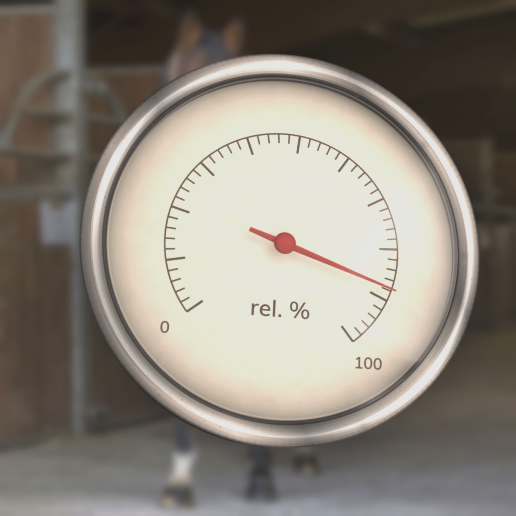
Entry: 88 %
